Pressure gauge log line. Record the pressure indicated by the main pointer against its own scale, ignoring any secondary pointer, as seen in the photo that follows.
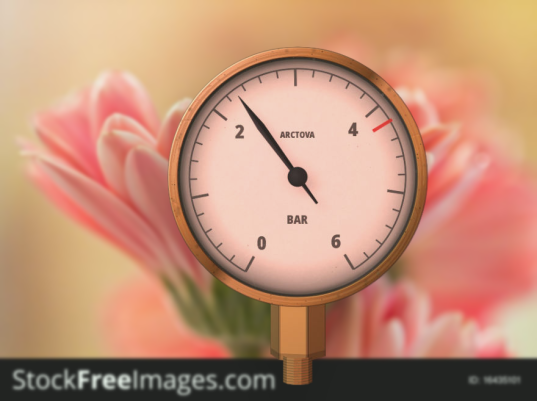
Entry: 2.3 bar
